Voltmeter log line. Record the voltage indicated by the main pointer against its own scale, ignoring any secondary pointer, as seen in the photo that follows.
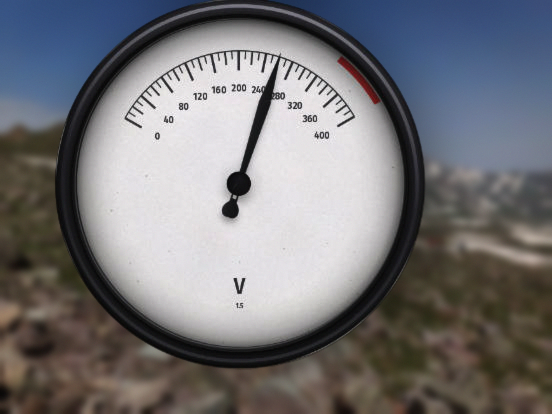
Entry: 260 V
